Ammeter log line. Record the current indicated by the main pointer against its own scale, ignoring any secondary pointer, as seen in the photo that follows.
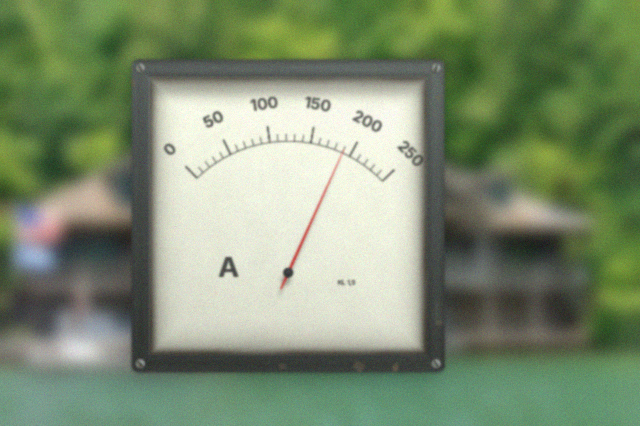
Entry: 190 A
